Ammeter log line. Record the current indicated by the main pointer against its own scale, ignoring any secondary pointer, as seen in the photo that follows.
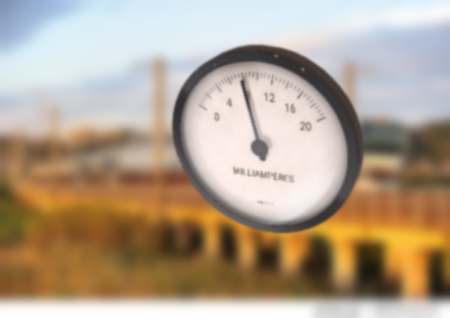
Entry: 8 mA
